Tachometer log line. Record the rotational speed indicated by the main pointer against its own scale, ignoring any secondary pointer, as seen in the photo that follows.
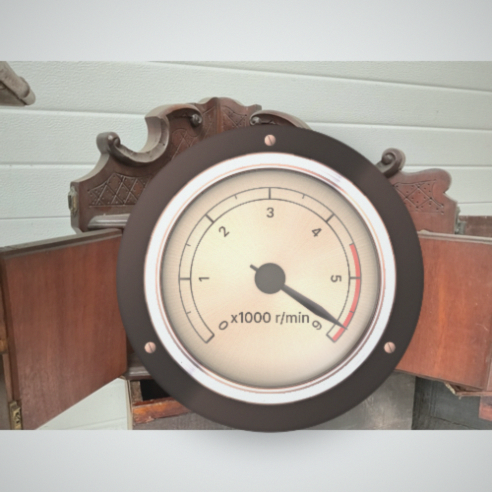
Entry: 5750 rpm
